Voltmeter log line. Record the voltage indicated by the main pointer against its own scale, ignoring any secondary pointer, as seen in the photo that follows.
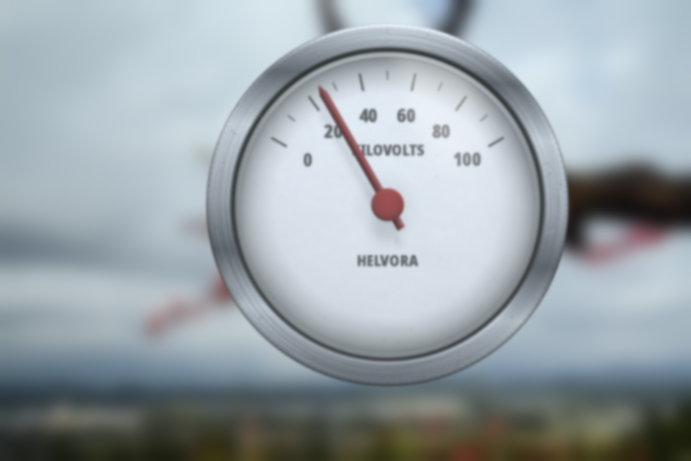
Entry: 25 kV
